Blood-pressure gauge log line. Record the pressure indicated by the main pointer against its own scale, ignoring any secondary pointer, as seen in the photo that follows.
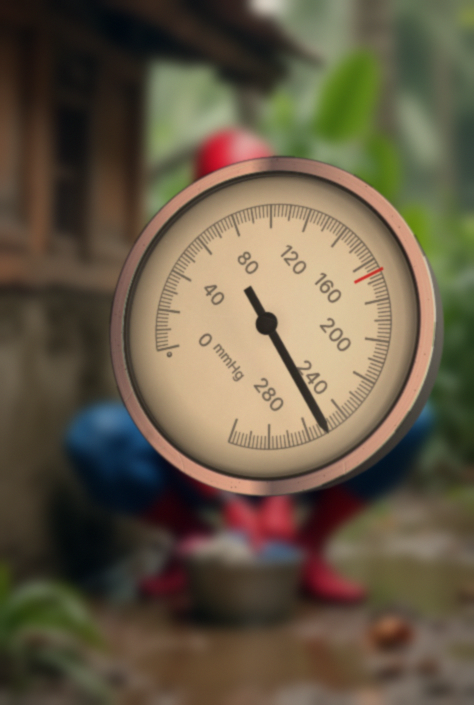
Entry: 250 mmHg
